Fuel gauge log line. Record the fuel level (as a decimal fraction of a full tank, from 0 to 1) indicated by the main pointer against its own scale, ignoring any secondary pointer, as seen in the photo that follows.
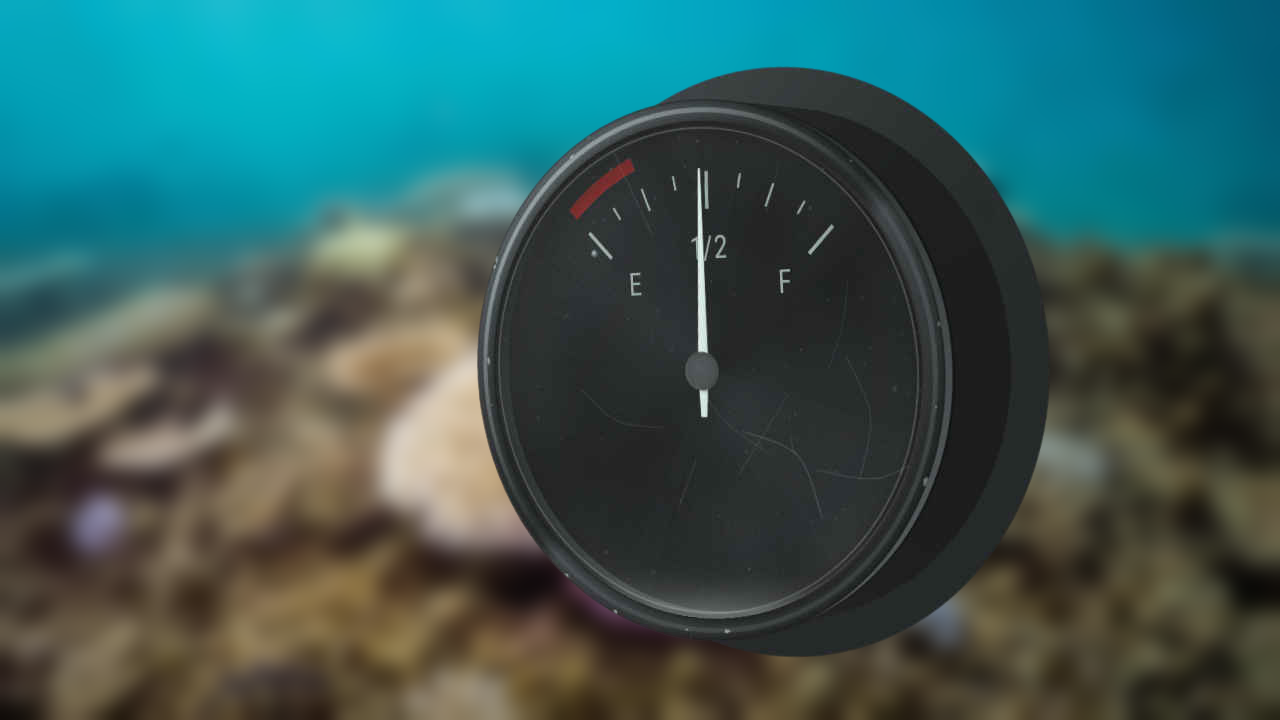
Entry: 0.5
